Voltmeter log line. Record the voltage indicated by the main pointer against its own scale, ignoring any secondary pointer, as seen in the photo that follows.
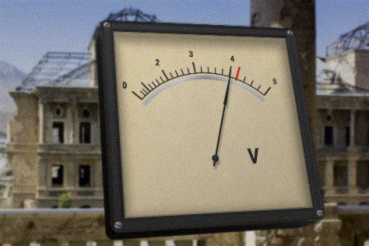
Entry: 4 V
